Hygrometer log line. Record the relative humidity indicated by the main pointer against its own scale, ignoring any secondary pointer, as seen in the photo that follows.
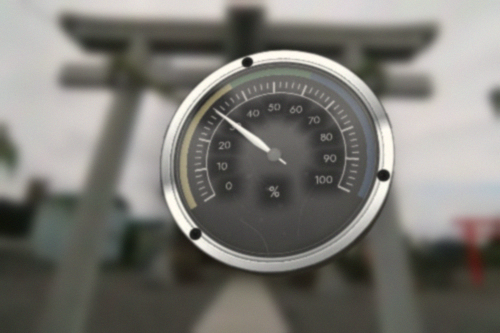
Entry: 30 %
